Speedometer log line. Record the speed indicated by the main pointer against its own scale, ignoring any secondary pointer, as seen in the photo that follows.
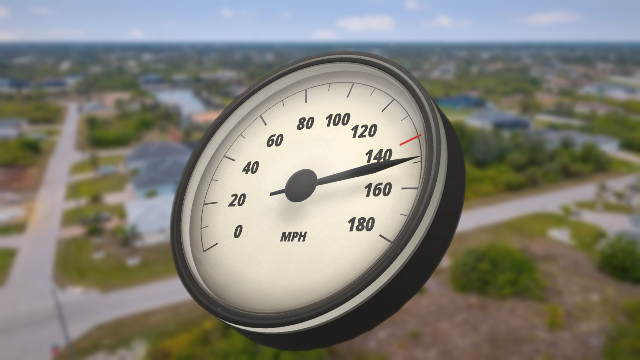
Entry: 150 mph
